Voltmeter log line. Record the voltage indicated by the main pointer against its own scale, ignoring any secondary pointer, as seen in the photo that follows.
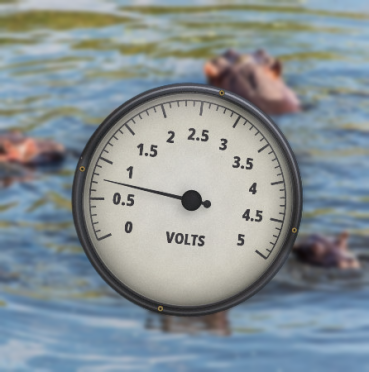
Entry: 0.75 V
